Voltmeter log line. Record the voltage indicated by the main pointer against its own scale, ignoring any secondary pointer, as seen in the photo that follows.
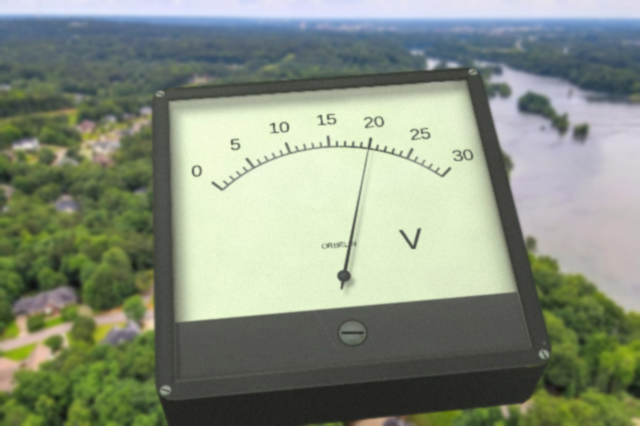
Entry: 20 V
